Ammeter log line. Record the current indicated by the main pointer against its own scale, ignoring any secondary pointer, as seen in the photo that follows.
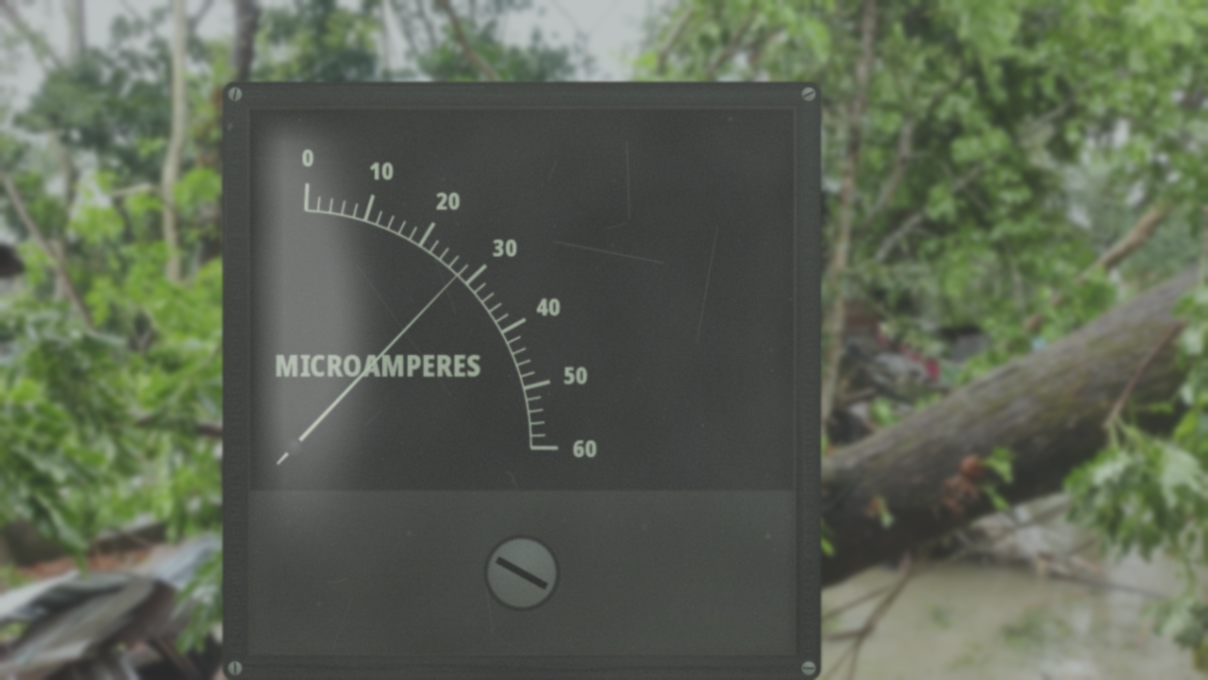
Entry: 28 µA
